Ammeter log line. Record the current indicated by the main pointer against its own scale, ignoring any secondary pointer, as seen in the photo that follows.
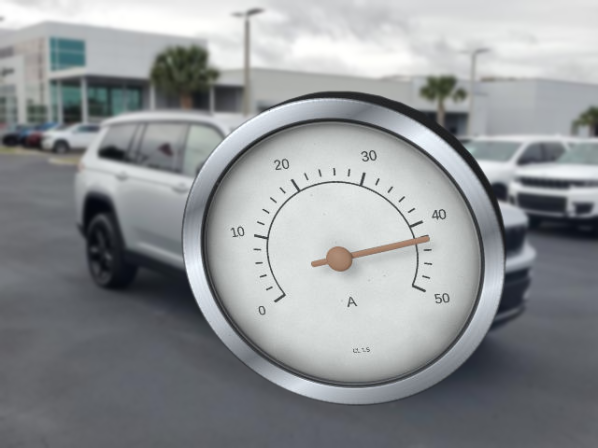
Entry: 42 A
